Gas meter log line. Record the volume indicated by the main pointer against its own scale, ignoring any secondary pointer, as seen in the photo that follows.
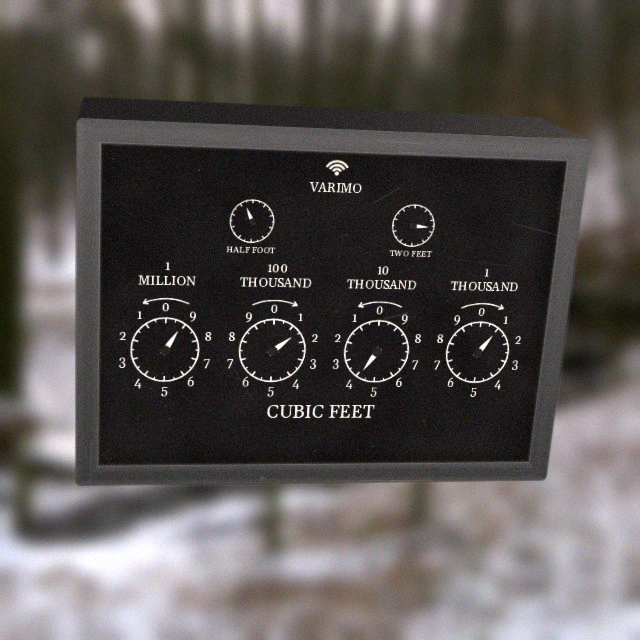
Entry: 914100 ft³
